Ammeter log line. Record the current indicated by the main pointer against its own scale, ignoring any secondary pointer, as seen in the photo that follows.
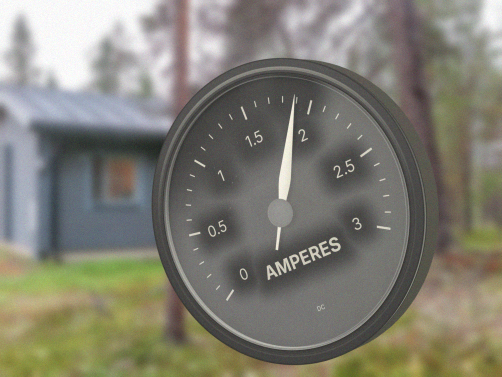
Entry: 1.9 A
